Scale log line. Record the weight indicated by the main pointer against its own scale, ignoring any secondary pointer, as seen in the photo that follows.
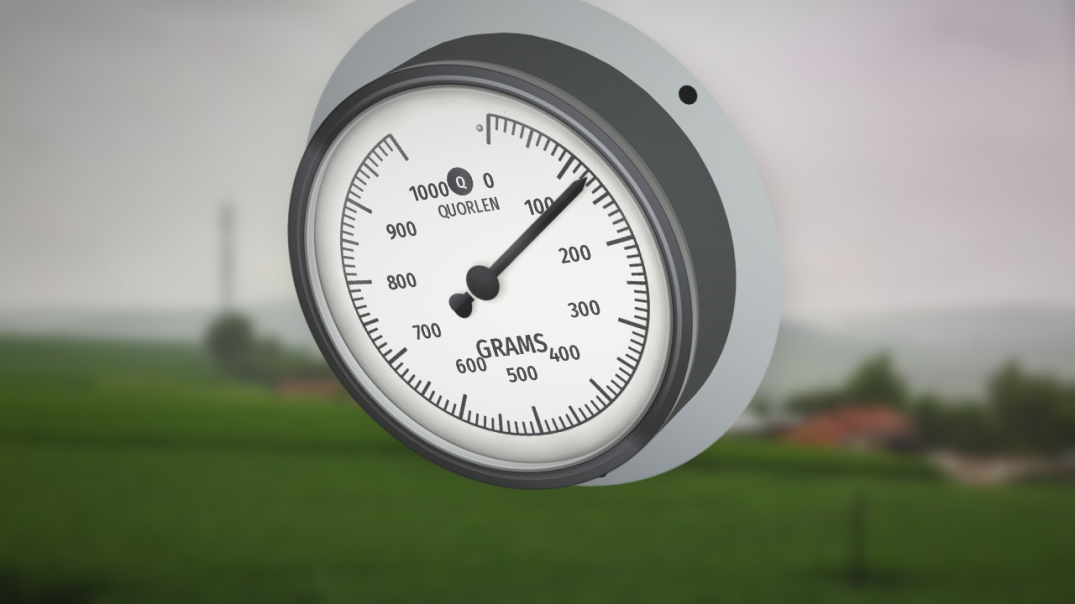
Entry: 125 g
